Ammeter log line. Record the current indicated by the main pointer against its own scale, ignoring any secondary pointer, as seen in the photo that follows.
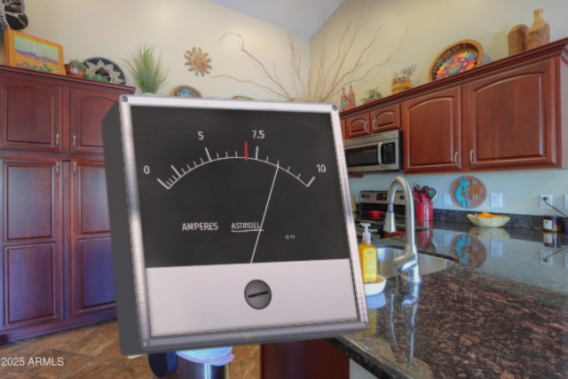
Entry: 8.5 A
